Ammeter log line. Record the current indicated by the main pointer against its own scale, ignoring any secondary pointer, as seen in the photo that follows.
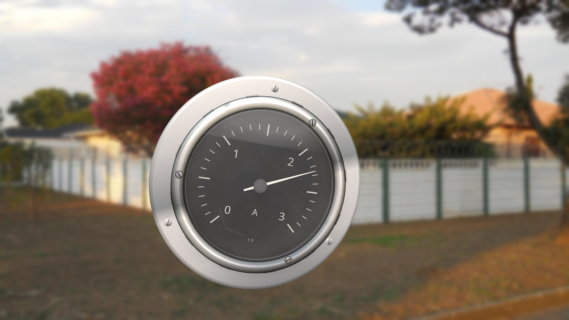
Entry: 2.25 A
